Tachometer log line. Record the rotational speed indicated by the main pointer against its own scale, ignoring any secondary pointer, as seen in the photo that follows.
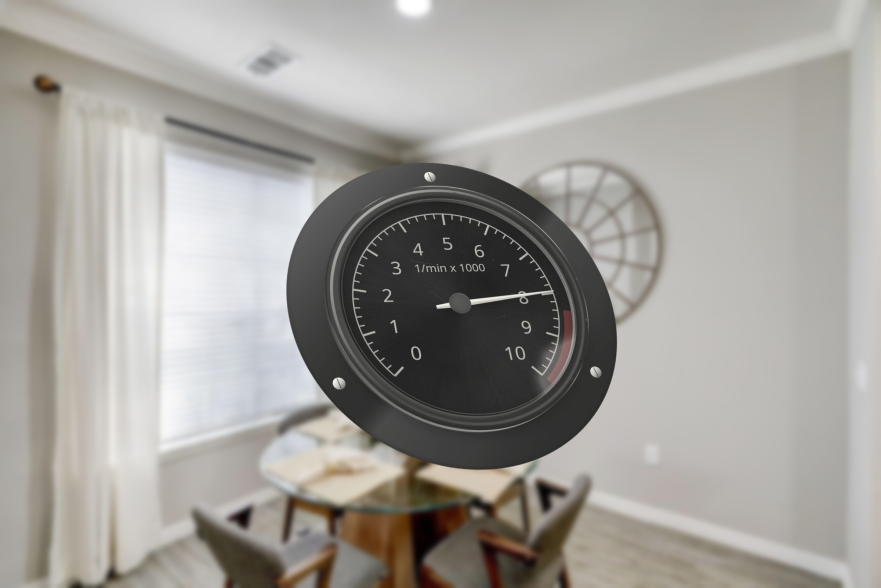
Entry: 8000 rpm
